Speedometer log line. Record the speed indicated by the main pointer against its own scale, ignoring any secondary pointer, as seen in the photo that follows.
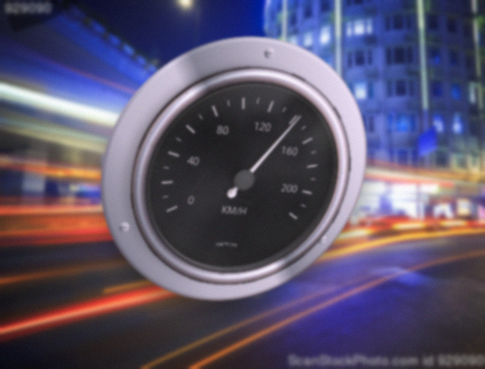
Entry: 140 km/h
